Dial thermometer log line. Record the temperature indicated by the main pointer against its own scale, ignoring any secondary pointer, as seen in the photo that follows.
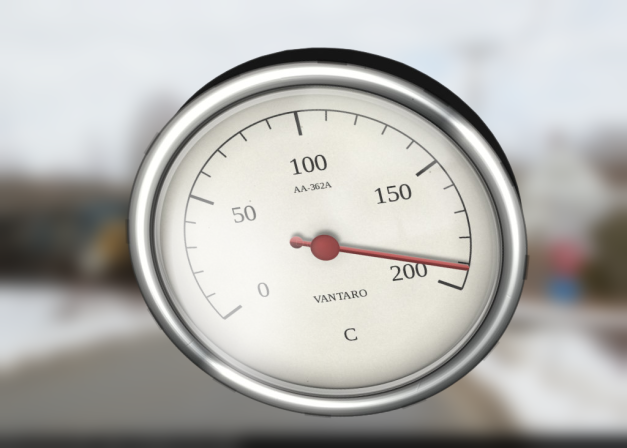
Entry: 190 °C
